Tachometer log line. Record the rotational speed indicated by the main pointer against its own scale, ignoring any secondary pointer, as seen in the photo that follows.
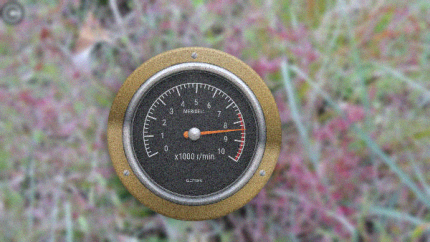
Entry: 8400 rpm
